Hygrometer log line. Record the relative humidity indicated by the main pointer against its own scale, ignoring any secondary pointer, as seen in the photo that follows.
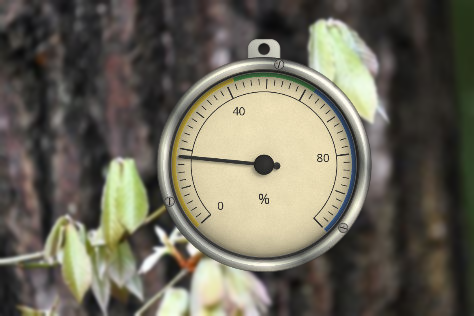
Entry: 18 %
